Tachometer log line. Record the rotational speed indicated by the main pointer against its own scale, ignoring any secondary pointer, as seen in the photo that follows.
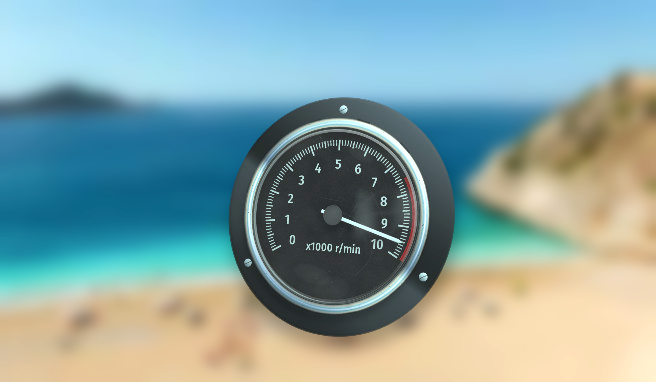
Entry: 9500 rpm
